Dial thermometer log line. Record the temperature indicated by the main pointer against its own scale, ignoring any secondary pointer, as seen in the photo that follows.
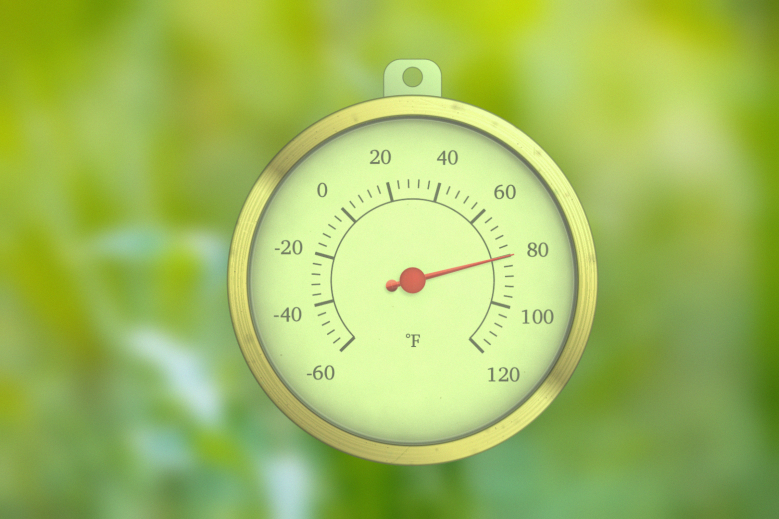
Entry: 80 °F
